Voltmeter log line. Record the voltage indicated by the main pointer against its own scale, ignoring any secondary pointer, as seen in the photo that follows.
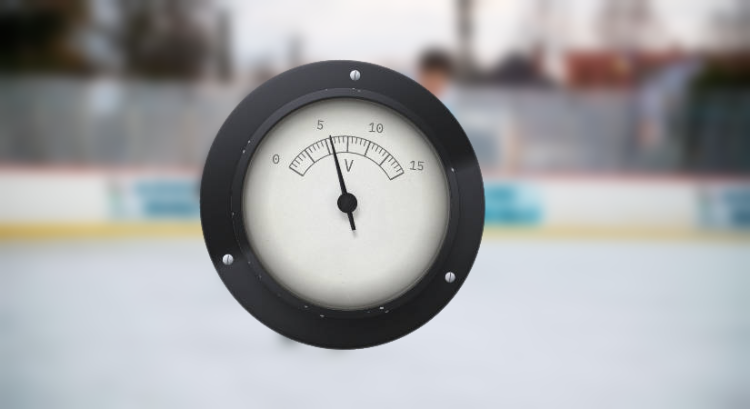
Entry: 5.5 V
